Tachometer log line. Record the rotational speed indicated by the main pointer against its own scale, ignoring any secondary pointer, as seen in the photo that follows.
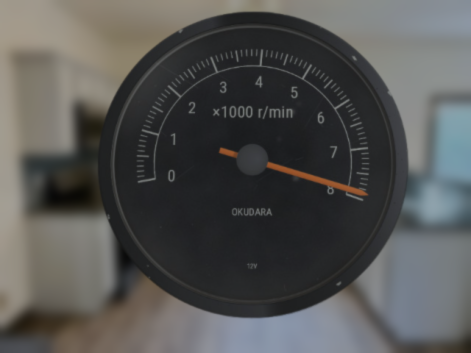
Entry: 7900 rpm
